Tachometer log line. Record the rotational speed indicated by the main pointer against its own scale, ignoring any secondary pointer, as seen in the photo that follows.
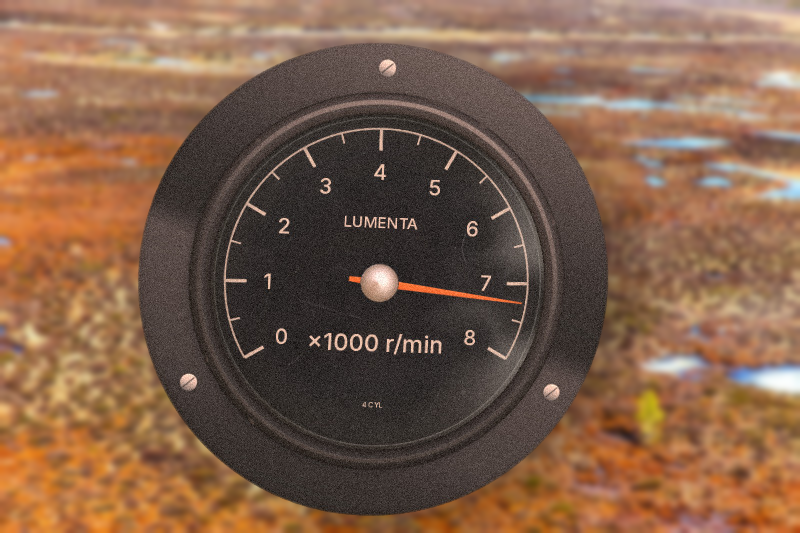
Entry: 7250 rpm
